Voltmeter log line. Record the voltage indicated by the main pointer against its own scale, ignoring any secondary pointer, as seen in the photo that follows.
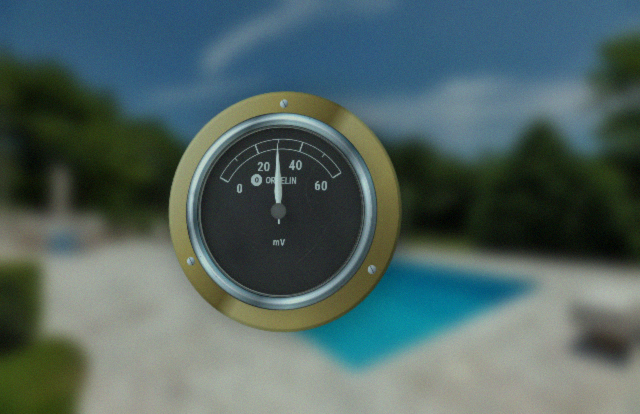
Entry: 30 mV
